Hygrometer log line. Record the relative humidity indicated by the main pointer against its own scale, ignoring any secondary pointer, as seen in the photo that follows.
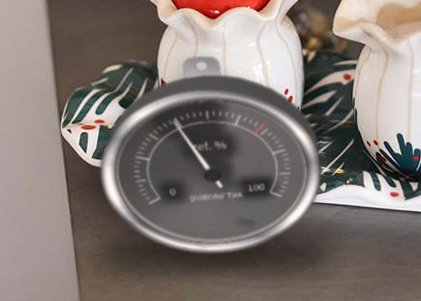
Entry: 40 %
